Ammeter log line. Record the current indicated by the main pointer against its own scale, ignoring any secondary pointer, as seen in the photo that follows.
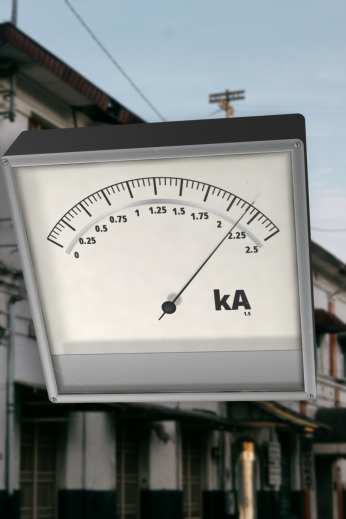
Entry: 2.15 kA
